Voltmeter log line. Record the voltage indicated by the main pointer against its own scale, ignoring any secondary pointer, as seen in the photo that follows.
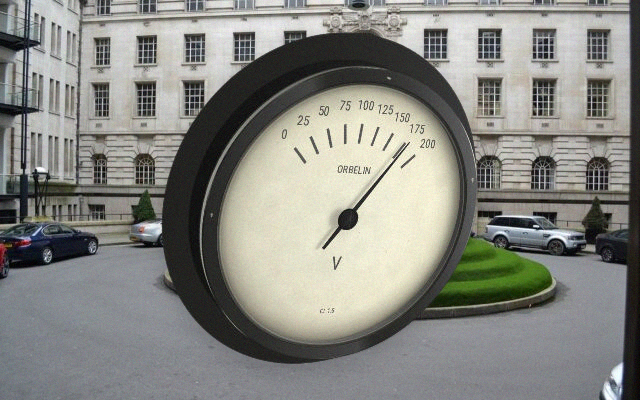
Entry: 175 V
